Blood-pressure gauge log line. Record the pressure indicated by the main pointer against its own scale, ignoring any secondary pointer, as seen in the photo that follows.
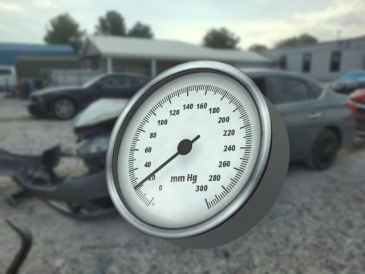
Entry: 20 mmHg
